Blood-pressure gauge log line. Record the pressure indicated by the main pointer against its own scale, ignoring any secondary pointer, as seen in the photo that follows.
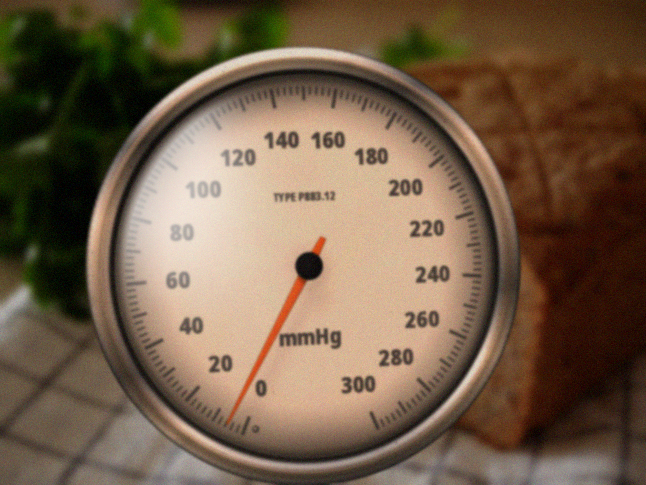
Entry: 6 mmHg
